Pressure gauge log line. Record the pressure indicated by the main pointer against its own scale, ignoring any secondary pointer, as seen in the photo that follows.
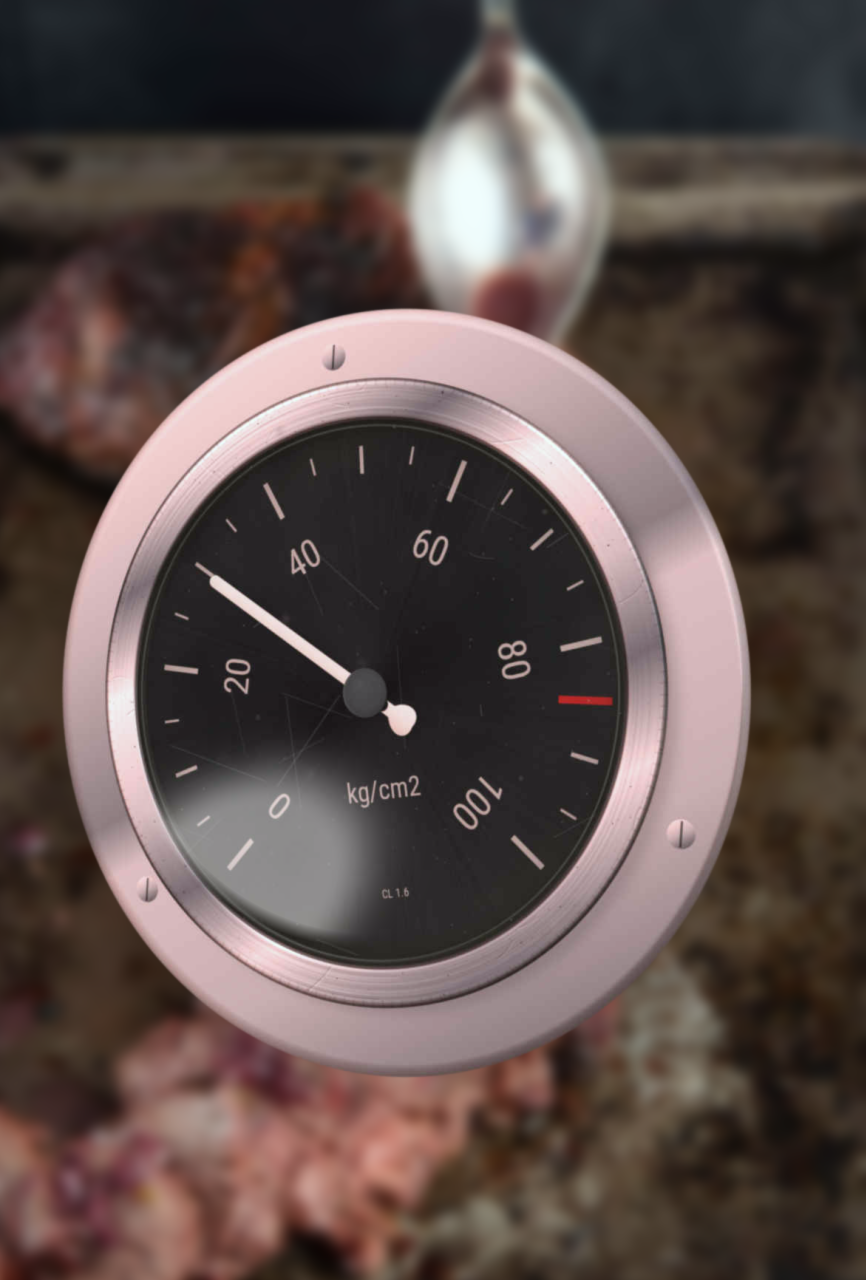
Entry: 30 kg/cm²
